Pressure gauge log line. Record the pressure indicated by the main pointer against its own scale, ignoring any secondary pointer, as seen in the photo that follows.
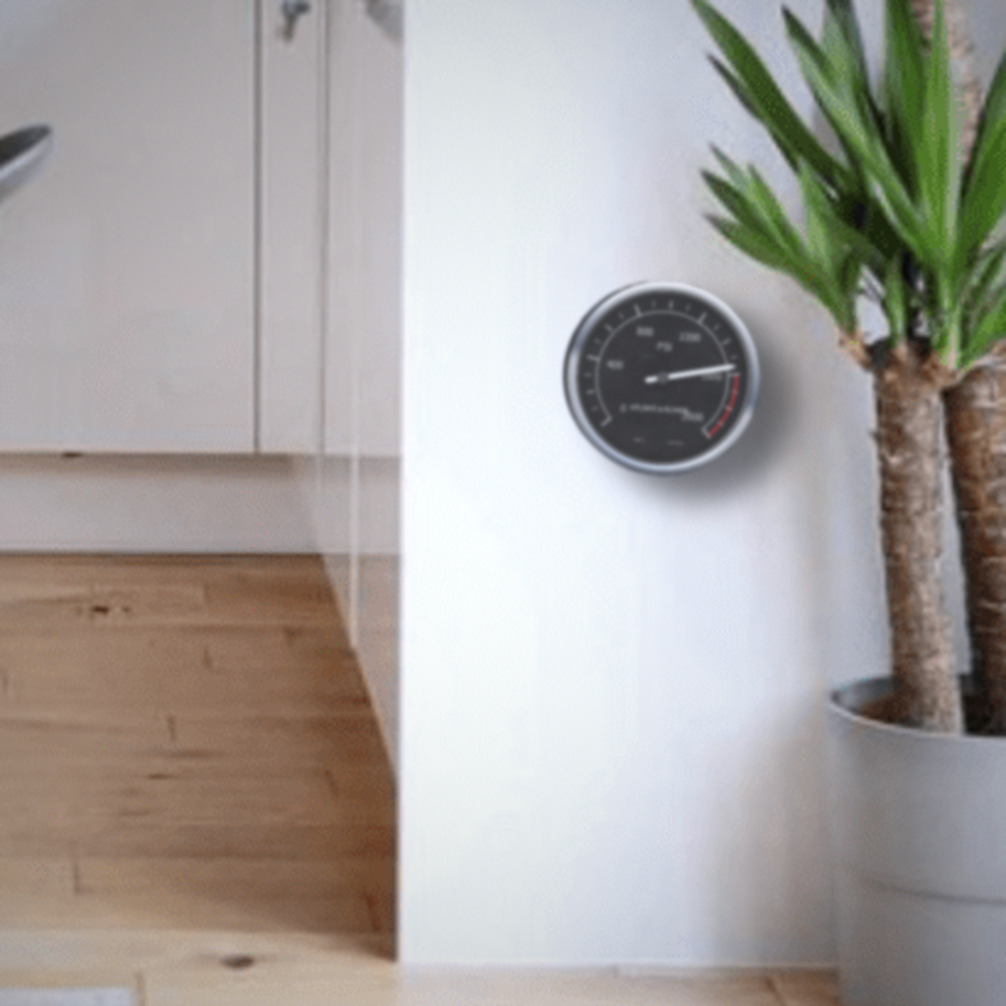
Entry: 1550 psi
